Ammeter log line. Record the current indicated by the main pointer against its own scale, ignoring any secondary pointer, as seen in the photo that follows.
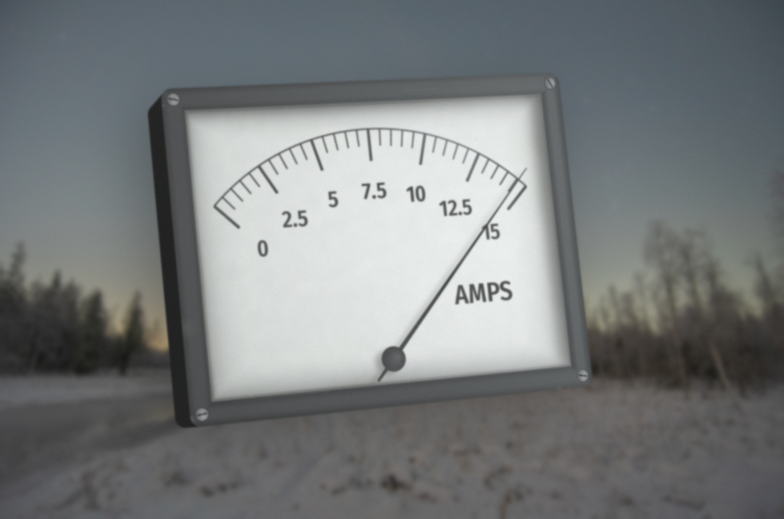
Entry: 14.5 A
